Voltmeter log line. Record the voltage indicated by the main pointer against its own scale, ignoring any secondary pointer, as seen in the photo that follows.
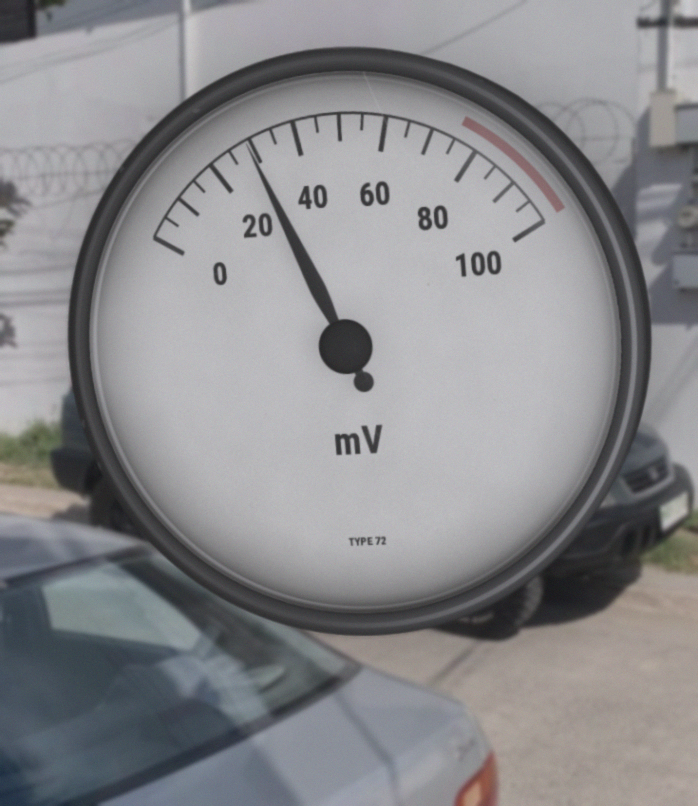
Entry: 30 mV
